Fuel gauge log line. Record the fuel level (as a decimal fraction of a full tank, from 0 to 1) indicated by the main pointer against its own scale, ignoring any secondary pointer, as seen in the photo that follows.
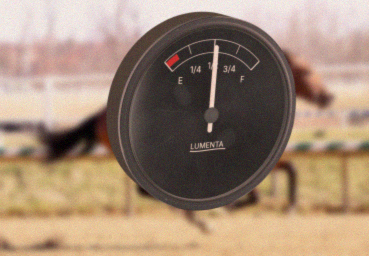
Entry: 0.5
